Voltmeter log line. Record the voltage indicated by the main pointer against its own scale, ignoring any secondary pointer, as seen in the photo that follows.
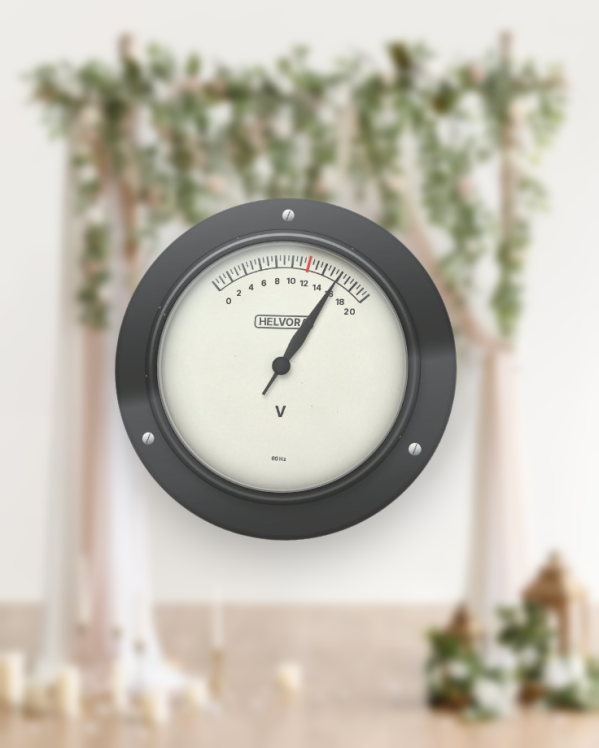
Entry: 16 V
